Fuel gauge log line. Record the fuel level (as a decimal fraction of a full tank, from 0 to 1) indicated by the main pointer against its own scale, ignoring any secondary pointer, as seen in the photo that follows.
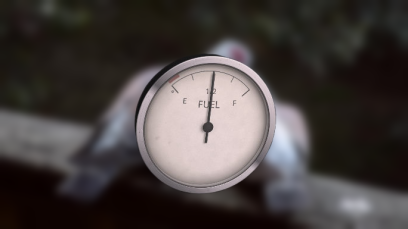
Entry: 0.5
